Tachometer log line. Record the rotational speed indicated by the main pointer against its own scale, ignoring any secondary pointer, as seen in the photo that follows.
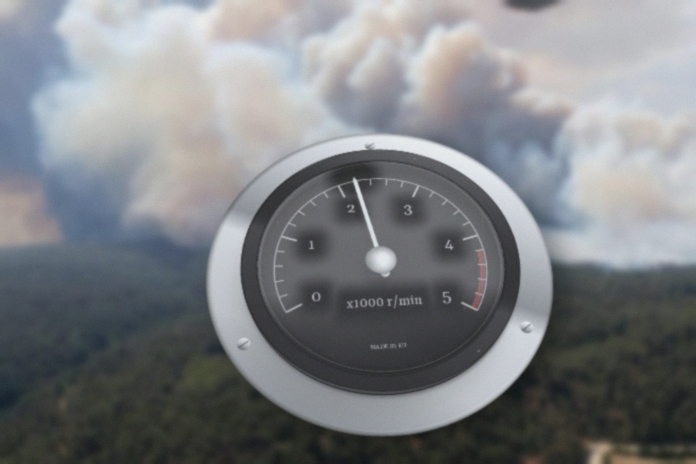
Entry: 2200 rpm
